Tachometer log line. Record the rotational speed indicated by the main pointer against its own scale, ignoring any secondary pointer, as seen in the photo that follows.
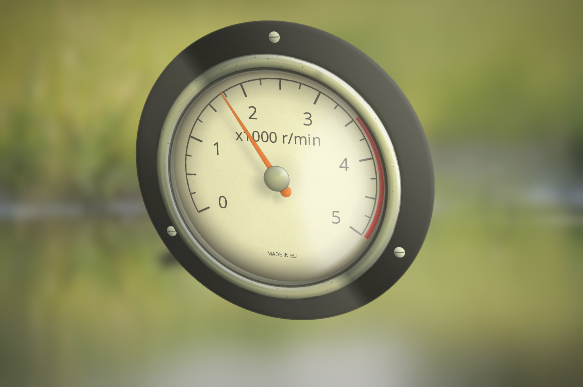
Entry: 1750 rpm
